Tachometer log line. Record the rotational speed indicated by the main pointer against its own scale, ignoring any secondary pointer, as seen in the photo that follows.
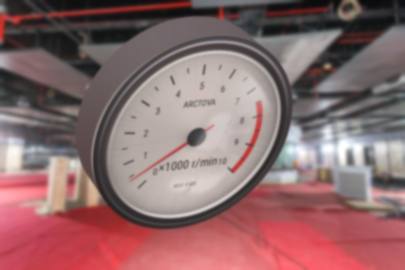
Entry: 500 rpm
